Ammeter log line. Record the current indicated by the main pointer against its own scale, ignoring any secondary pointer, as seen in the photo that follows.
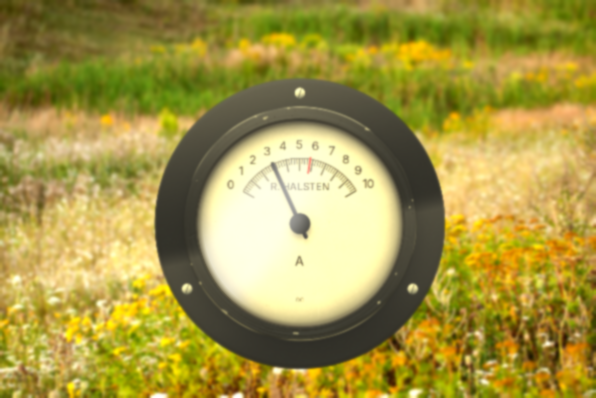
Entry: 3 A
